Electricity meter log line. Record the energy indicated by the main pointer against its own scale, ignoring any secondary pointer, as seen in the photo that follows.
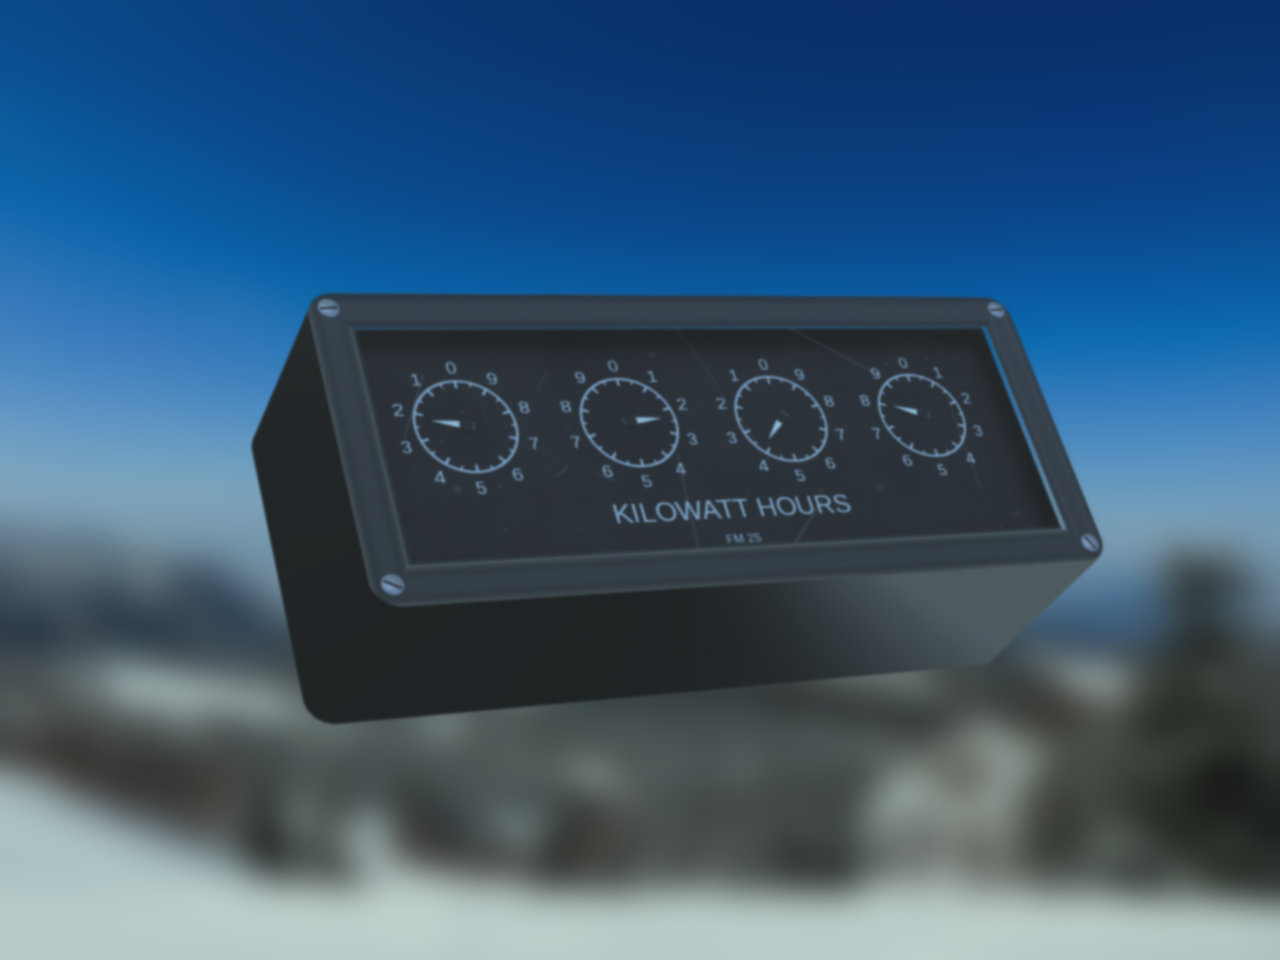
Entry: 2238 kWh
